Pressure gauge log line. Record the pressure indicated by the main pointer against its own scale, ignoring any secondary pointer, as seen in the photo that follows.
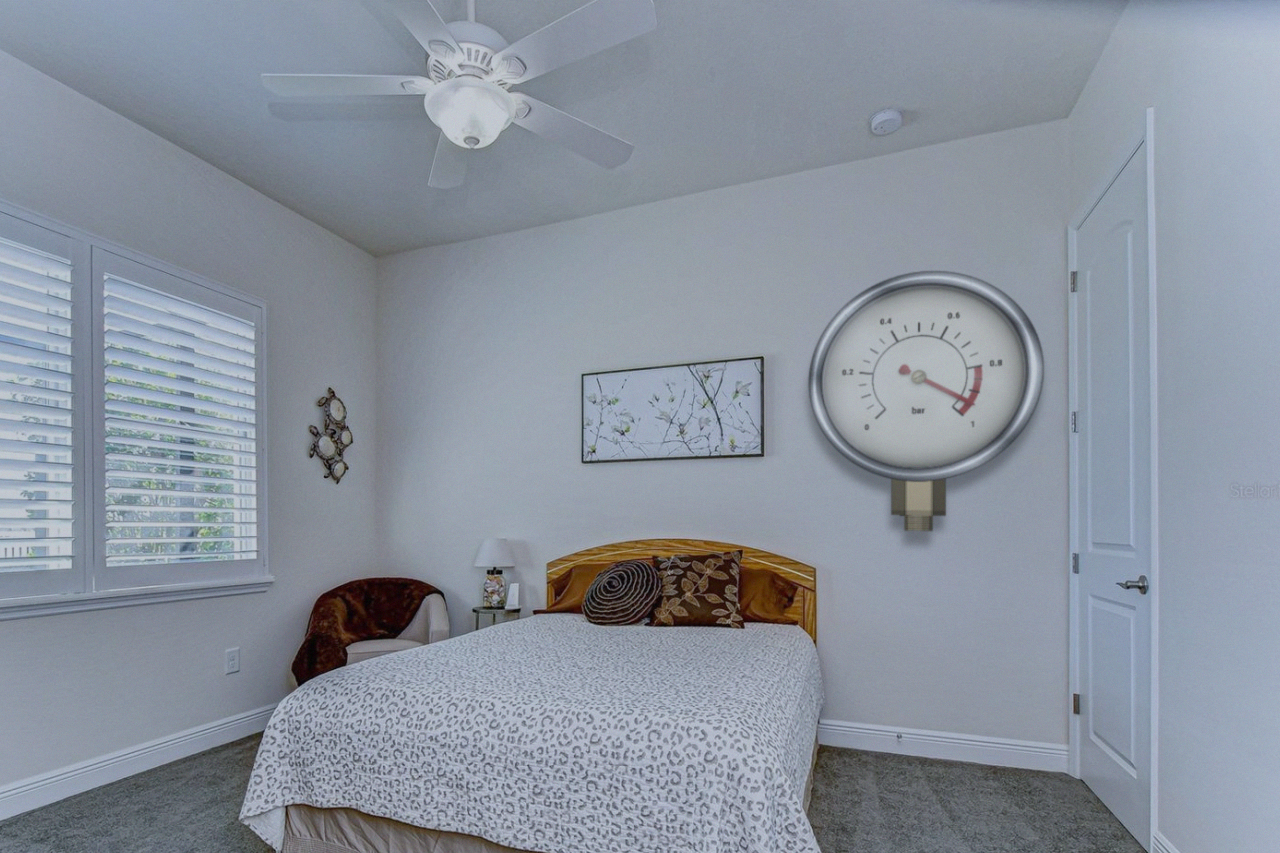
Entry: 0.95 bar
